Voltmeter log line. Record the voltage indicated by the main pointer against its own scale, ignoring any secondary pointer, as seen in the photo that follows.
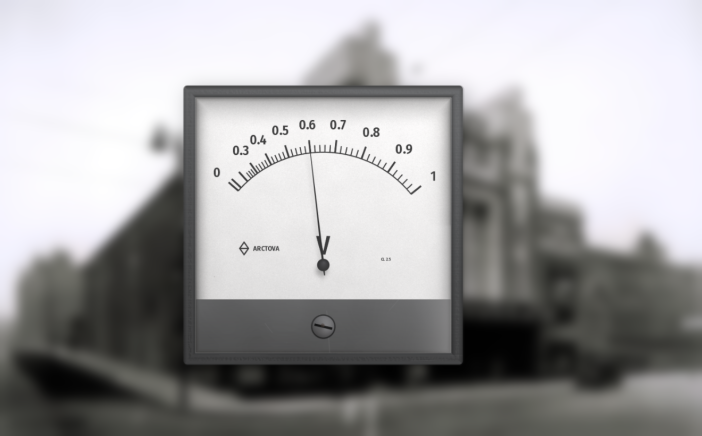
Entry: 0.6 V
